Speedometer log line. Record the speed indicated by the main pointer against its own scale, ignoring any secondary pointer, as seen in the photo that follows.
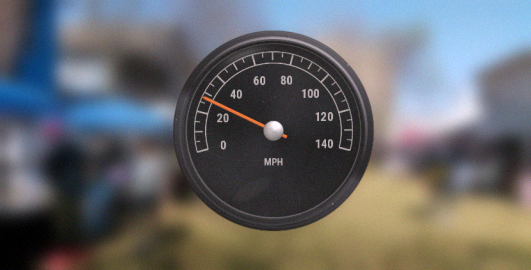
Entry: 27.5 mph
